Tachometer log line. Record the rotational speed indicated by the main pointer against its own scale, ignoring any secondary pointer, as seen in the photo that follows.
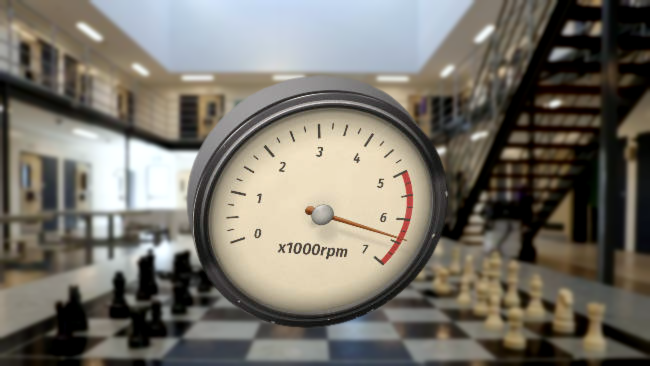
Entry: 6375 rpm
